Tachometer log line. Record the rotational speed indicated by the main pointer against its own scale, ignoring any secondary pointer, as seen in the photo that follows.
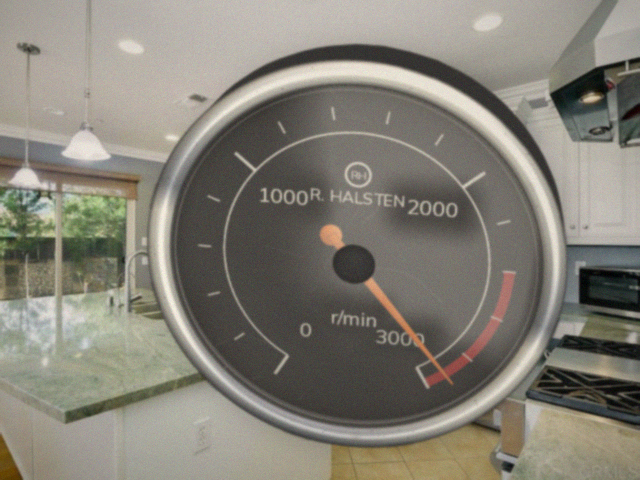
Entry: 2900 rpm
